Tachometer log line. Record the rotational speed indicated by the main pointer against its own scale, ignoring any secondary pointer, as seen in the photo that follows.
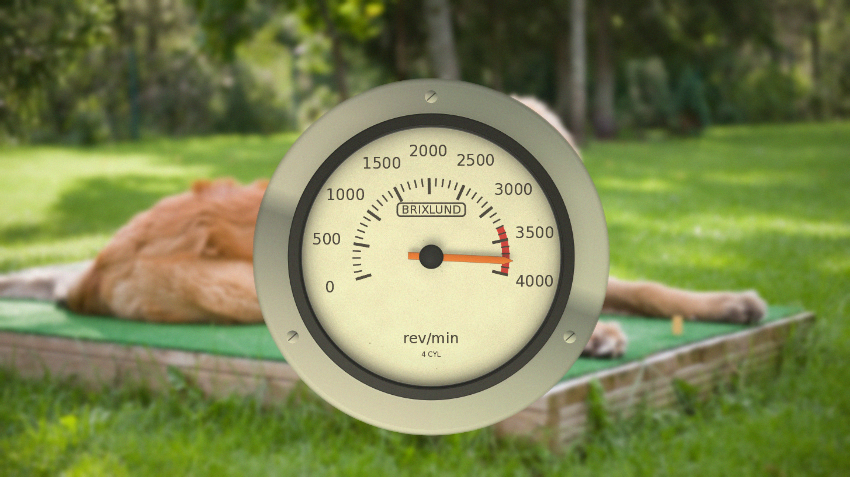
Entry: 3800 rpm
